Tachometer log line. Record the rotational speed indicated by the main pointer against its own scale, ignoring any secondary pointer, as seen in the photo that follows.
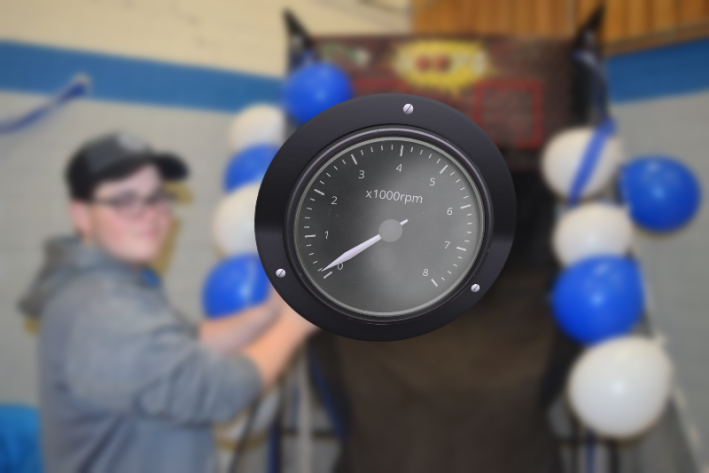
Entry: 200 rpm
